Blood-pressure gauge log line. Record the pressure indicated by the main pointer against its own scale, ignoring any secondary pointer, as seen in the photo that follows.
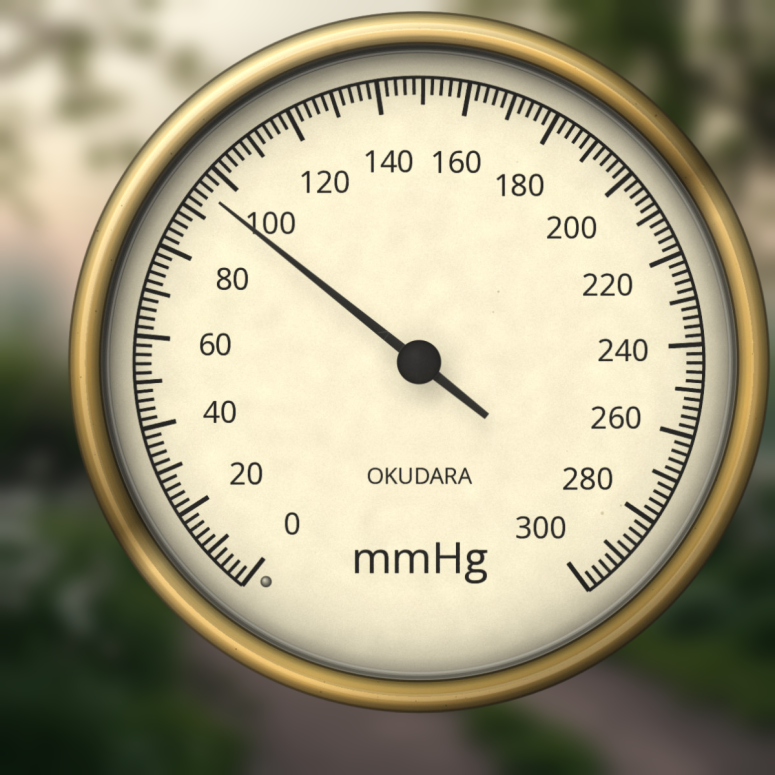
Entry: 95 mmHg
